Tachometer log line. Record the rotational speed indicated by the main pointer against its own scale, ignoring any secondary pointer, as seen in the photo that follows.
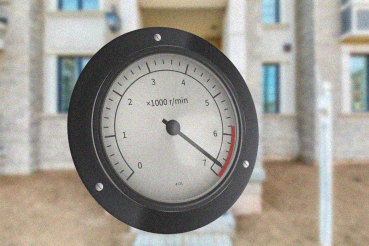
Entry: 6800 rpm
